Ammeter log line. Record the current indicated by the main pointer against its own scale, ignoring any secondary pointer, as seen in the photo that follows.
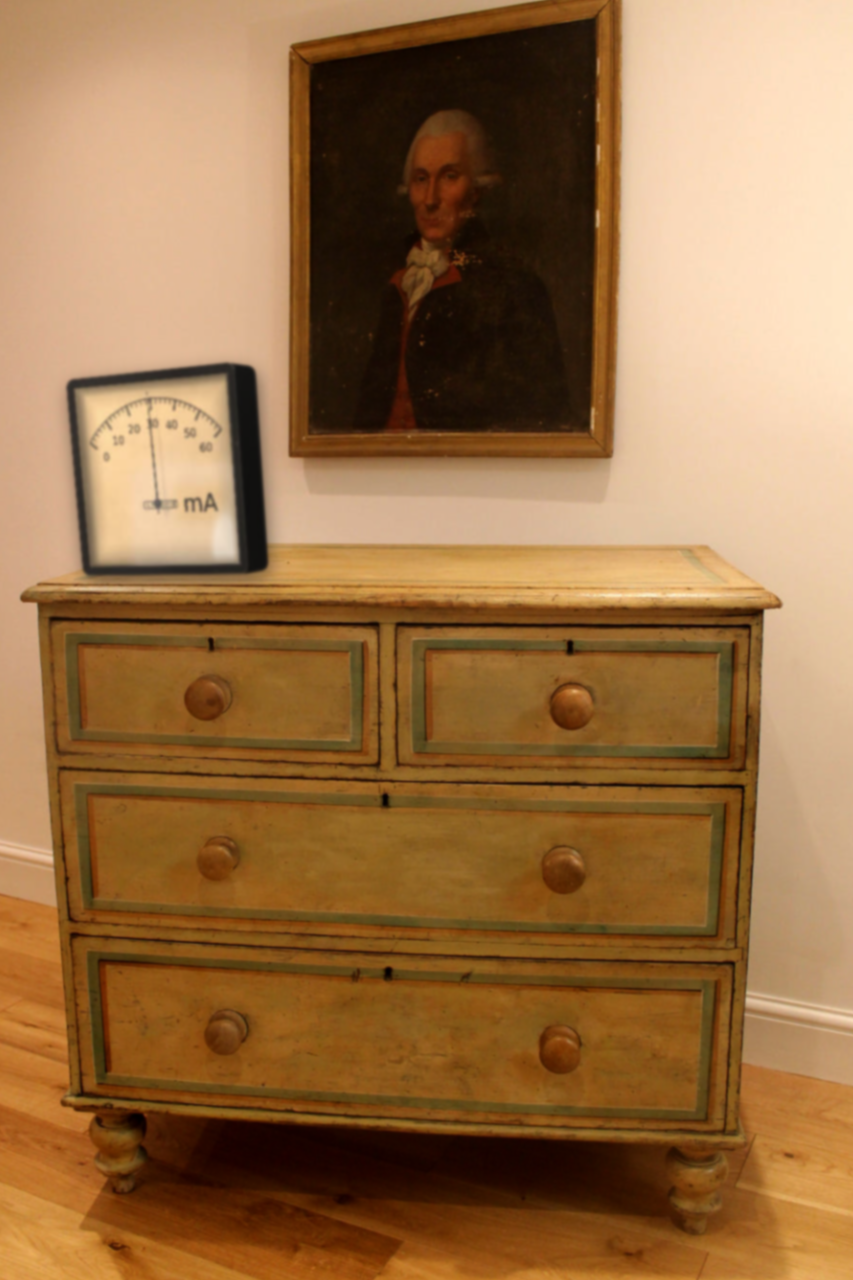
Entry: 30 mA
